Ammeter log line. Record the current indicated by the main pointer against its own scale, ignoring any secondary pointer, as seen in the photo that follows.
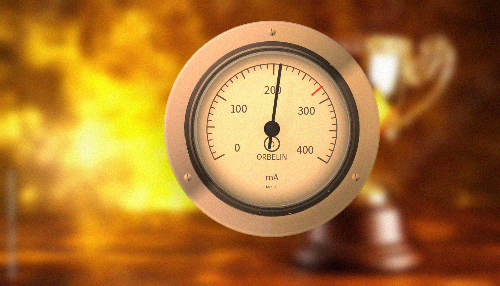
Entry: 210 mA
